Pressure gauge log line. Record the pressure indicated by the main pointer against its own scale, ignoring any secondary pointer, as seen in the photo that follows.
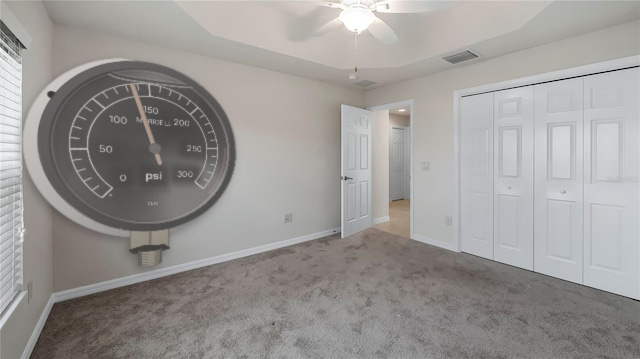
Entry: 135 psi
